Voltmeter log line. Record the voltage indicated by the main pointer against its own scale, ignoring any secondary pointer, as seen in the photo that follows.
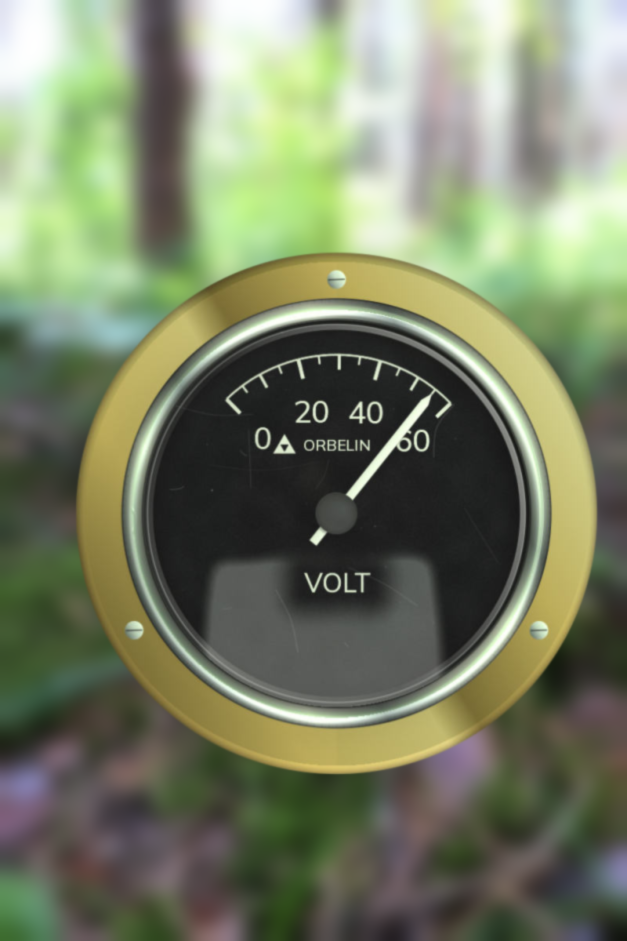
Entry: 55 V
